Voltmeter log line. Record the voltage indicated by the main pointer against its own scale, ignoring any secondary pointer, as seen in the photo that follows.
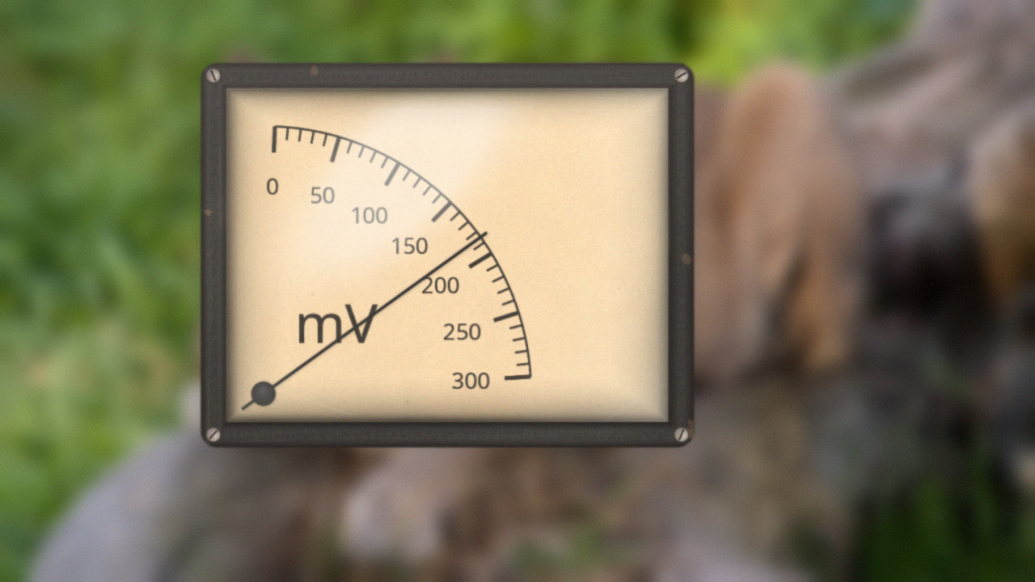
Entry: 185 mV
